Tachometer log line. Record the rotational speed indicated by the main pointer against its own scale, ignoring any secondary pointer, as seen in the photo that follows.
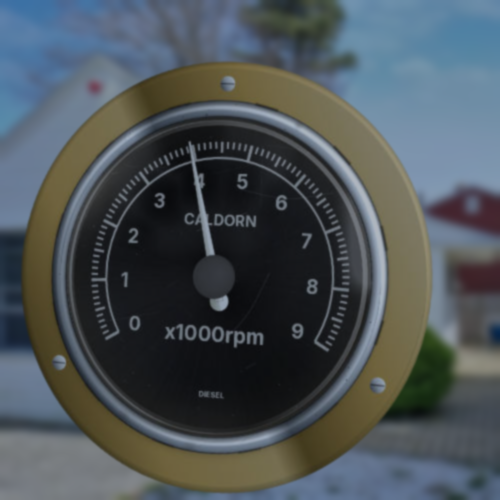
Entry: 4000 rpm
